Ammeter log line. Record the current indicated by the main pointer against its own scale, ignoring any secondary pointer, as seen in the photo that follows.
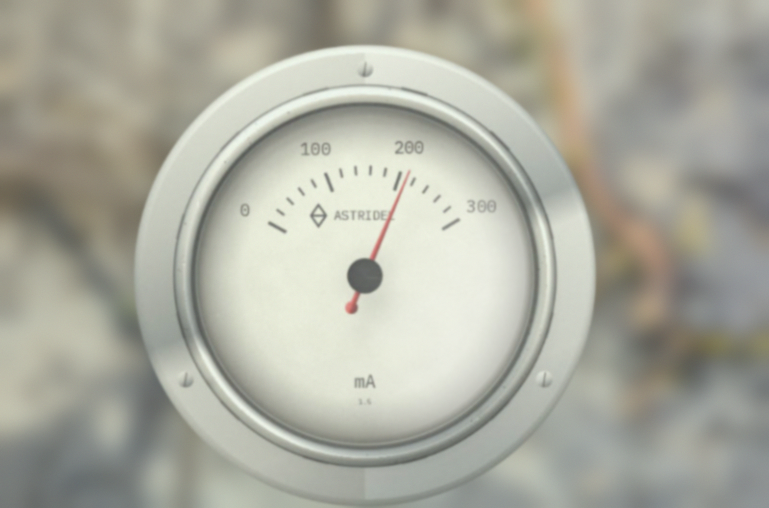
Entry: 210 mA
